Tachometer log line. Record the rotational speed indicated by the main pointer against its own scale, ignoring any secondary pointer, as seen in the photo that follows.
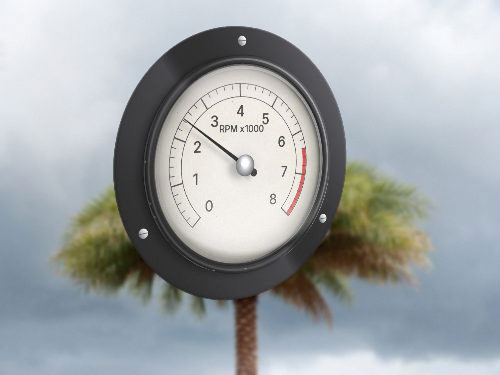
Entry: 2400 rpm
